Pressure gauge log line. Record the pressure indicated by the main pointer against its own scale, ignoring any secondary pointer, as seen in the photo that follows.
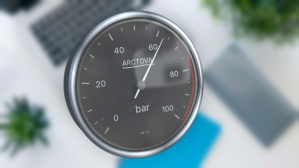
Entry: 62.5 bar
